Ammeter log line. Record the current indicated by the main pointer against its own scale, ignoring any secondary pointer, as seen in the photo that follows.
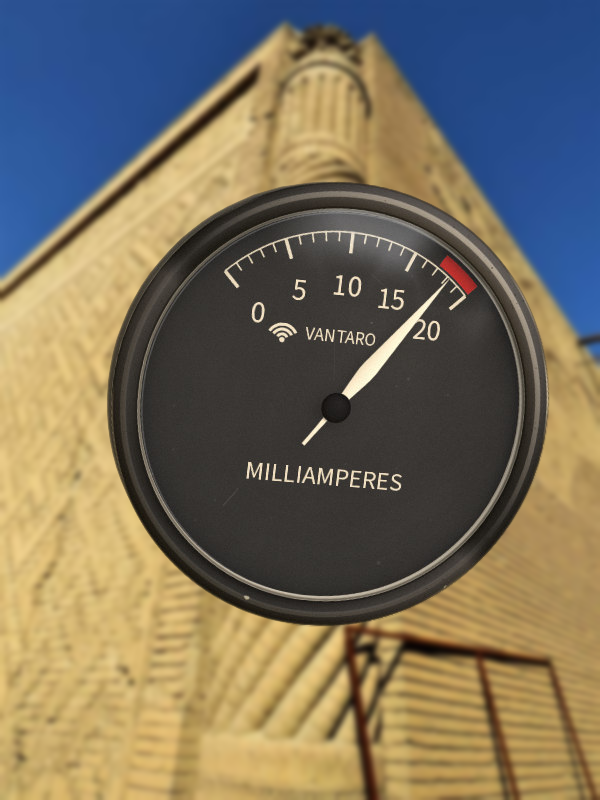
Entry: 18 mA
